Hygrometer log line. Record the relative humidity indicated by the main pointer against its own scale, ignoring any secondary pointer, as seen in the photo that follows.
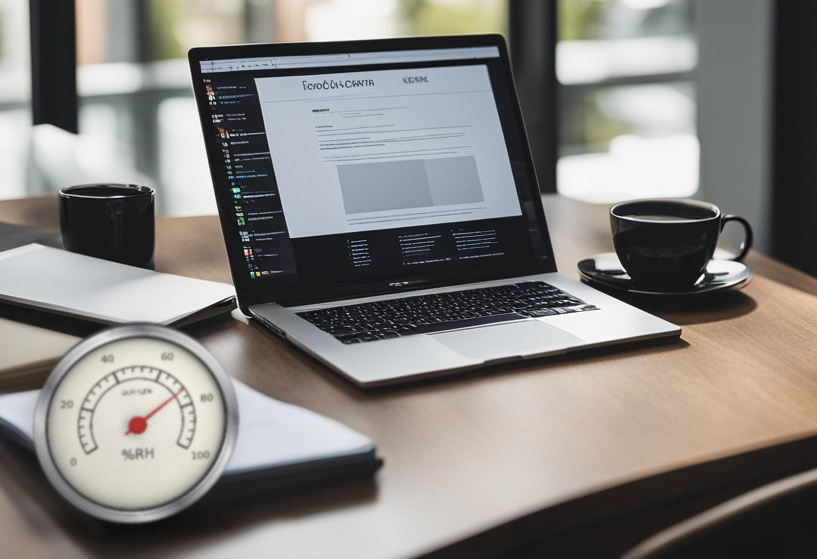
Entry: 72 %
